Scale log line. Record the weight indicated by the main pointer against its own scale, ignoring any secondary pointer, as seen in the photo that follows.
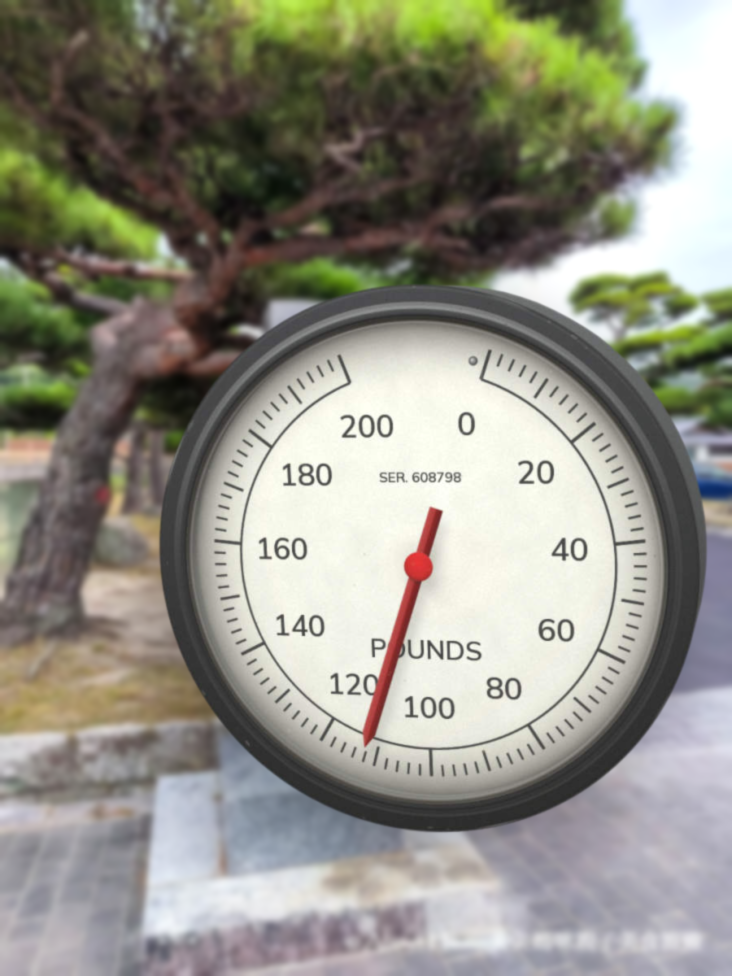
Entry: 112 lb
